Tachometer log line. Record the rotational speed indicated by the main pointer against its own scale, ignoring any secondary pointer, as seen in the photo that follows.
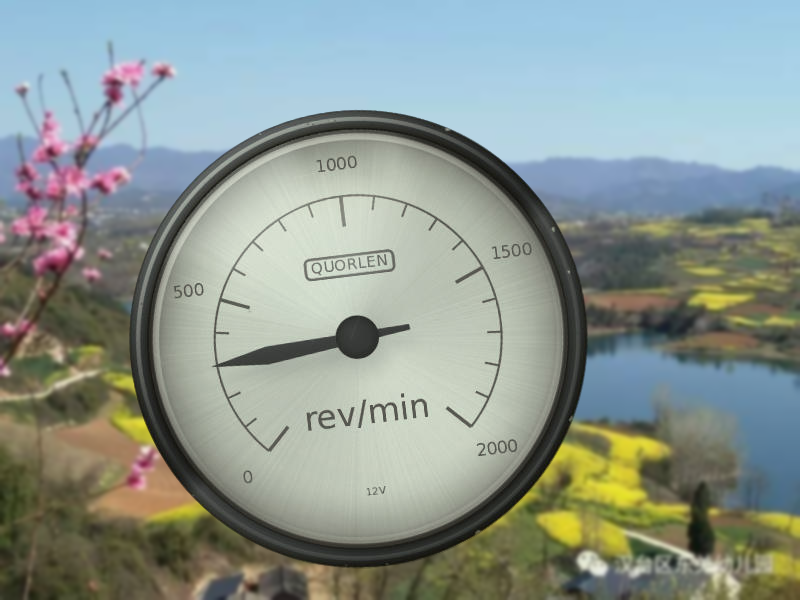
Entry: 300 rpm
